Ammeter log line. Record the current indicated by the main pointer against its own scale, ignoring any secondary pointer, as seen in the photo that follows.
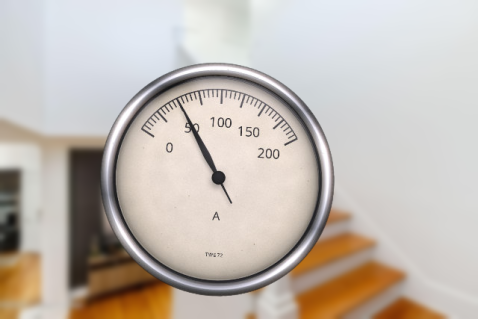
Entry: 50 A
